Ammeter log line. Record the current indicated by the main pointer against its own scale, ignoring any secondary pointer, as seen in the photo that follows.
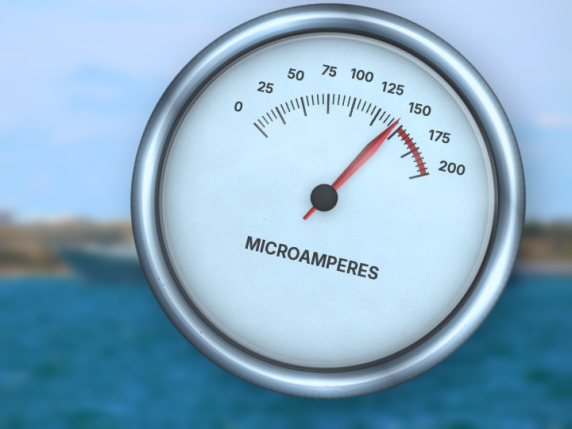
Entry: 145 µA
